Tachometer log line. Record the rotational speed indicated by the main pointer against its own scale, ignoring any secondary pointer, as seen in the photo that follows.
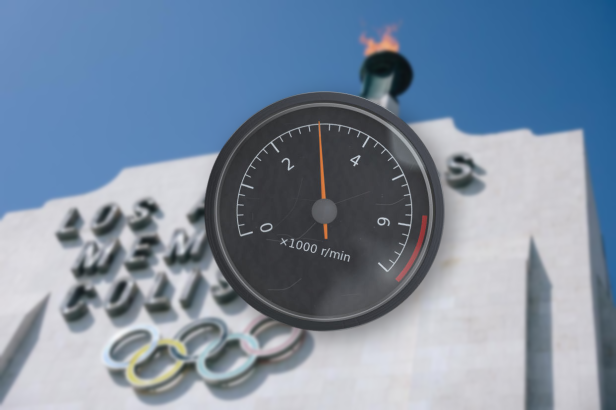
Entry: 3000 rpm
